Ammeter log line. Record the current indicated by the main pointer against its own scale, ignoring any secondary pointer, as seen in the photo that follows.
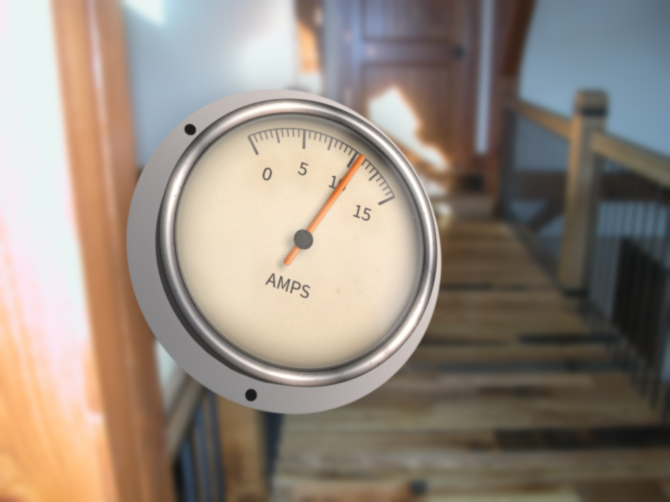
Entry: 10.5 A
